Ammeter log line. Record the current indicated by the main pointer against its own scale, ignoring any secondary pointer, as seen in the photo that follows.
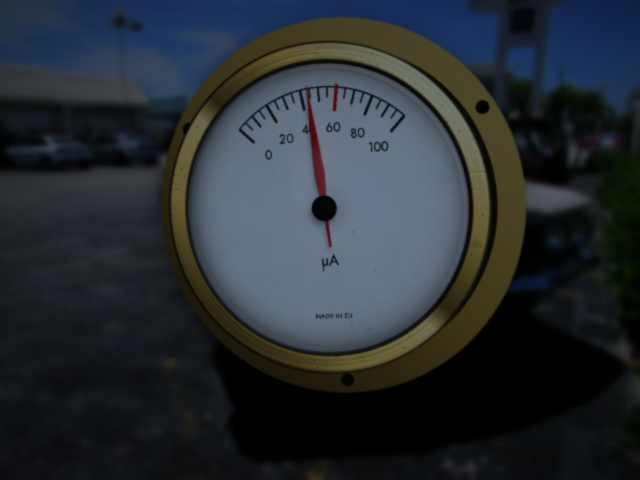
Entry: 45 µA
